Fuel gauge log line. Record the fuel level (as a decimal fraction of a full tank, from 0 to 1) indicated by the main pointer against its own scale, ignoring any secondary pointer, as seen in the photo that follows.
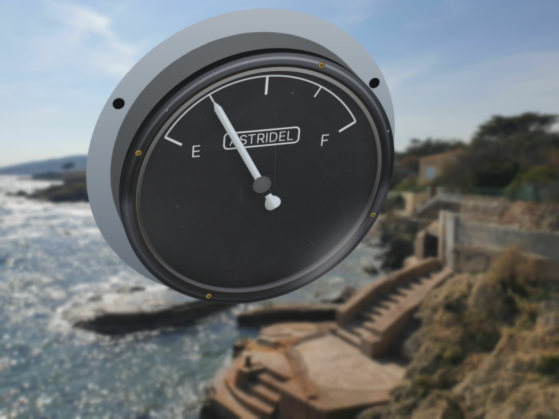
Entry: 0.25
